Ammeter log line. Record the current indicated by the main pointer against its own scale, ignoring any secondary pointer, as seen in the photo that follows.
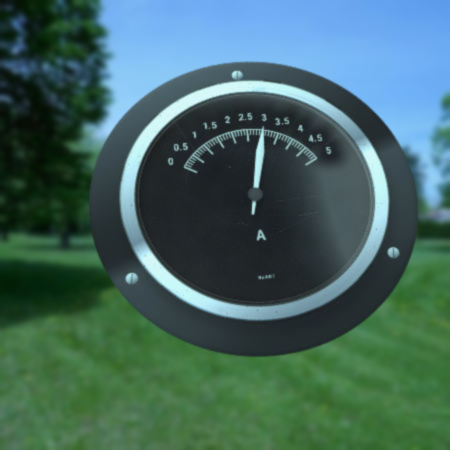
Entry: 3 A
